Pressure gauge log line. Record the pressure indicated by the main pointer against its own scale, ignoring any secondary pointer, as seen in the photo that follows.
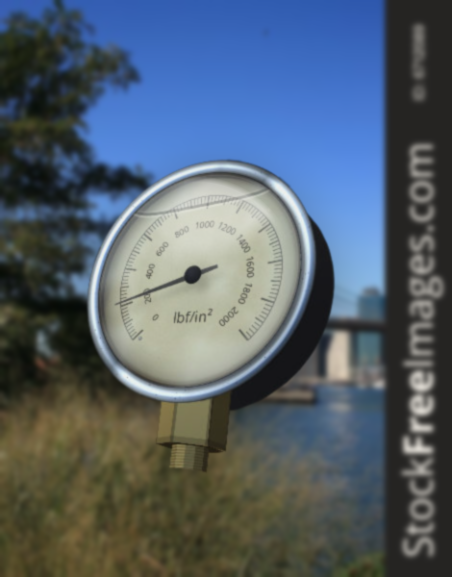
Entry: 200 psi
